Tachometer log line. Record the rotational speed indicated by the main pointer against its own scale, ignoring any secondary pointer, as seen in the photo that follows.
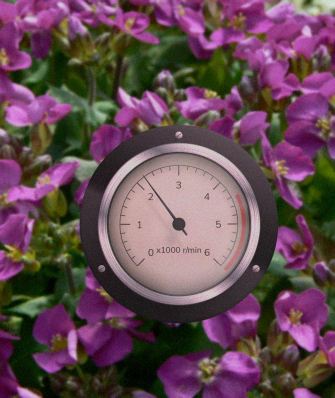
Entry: 2200 rpm
